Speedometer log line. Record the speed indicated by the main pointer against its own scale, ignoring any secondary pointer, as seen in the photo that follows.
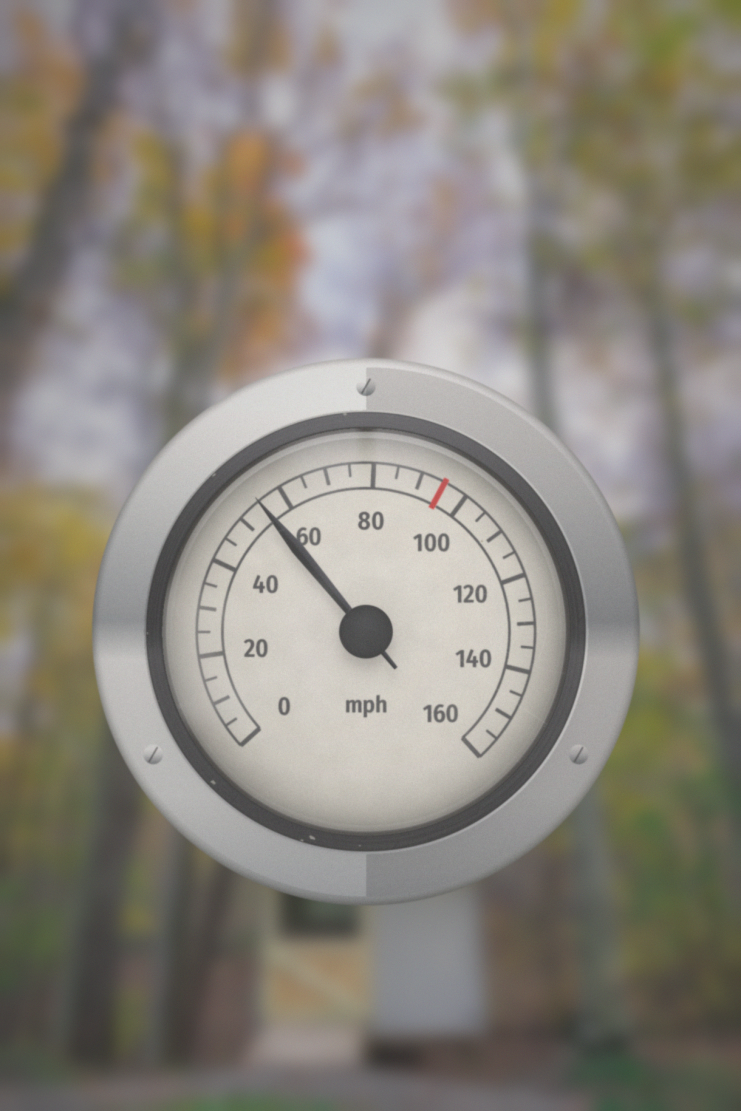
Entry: 55 mph
